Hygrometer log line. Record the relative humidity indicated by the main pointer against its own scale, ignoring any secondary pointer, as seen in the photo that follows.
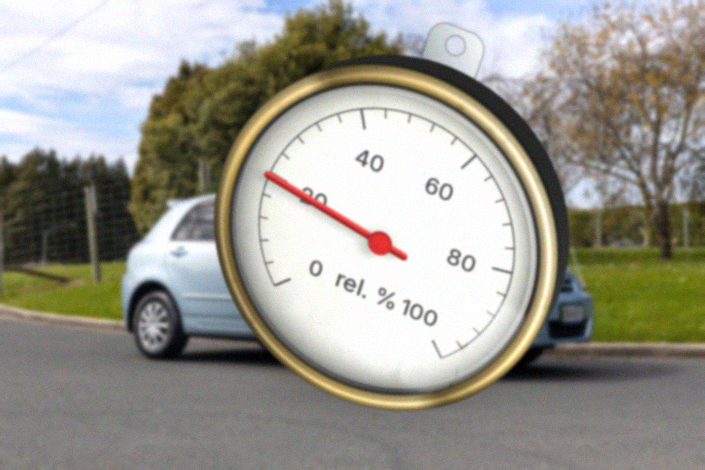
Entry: 20 %
